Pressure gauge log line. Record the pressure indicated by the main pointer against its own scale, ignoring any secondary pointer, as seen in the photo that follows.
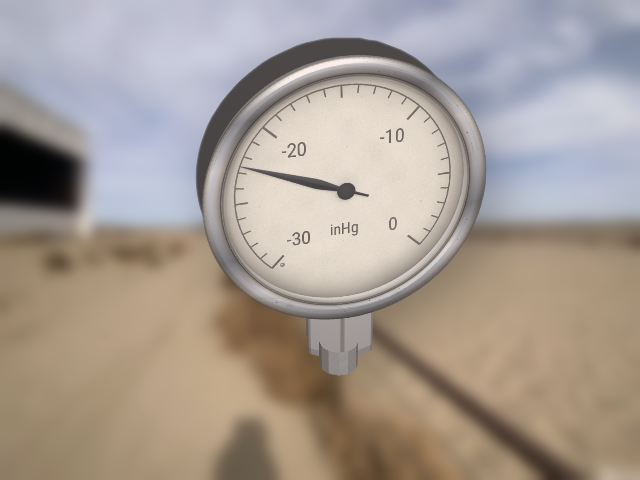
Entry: -22.5 inHg
